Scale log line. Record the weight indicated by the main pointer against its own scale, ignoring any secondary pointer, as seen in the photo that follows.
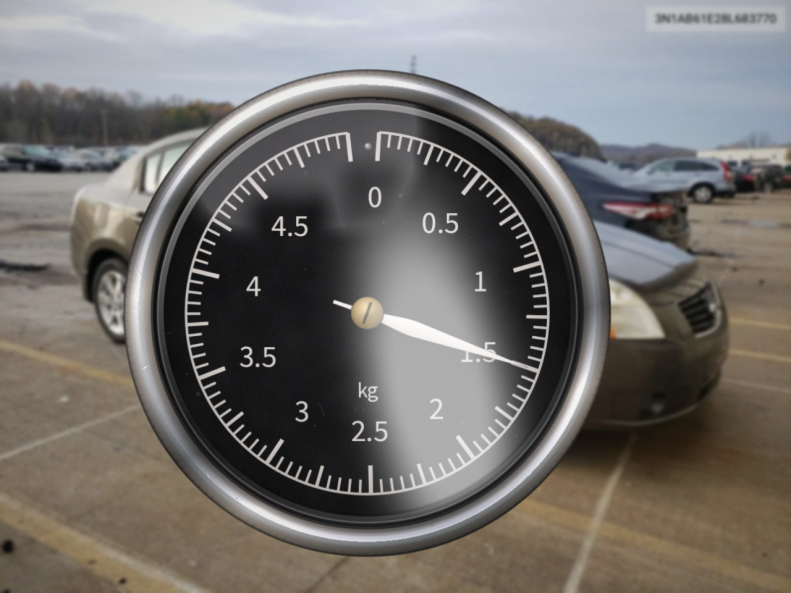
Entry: 1.5 kg
